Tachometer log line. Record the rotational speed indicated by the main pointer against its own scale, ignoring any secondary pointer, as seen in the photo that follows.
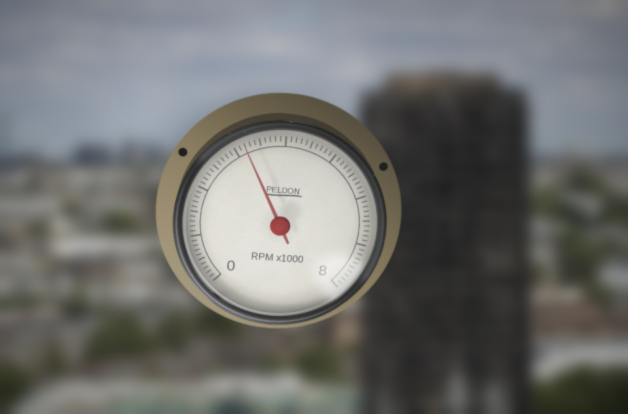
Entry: 3200 rpm
